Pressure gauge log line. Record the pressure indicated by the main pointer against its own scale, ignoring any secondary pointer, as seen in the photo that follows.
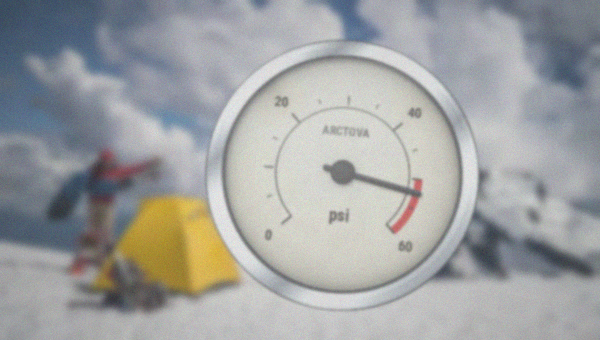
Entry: 52.5 psi
